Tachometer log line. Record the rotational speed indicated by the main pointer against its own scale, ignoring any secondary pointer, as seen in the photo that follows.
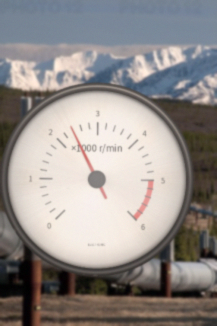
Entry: 2400 rpm
